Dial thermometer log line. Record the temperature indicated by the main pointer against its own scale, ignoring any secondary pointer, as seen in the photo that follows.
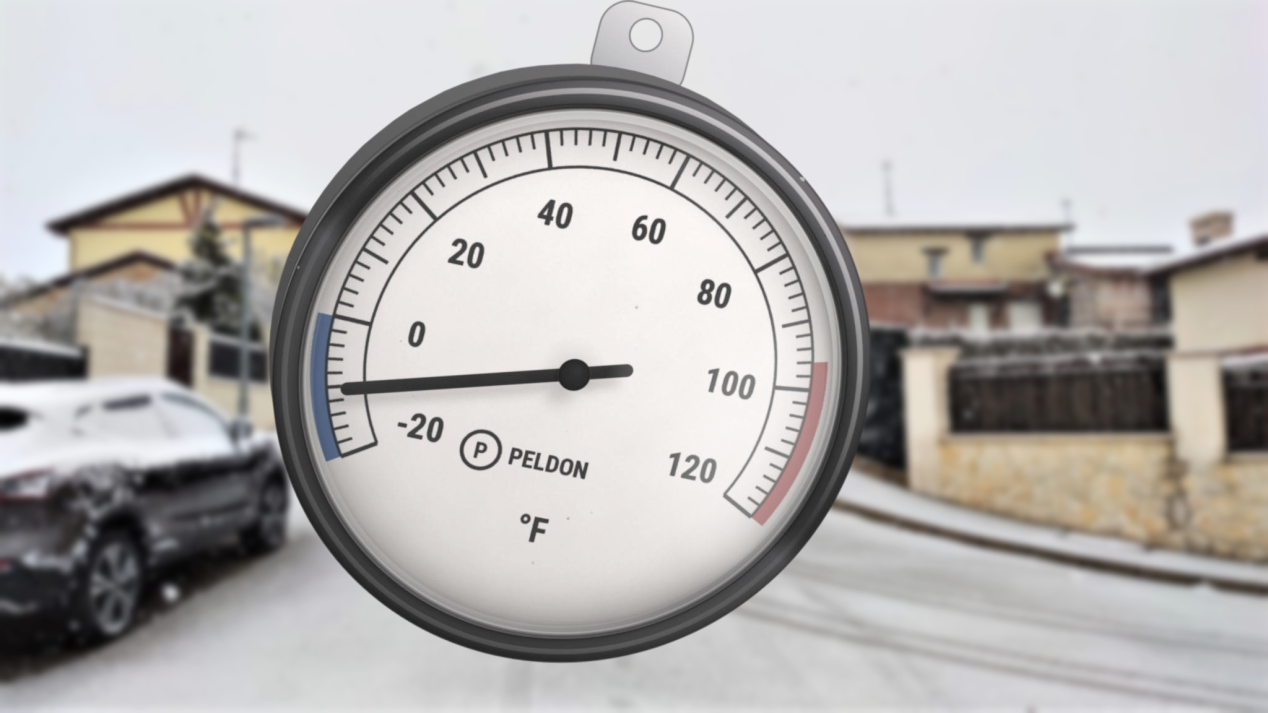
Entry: -10 °F
